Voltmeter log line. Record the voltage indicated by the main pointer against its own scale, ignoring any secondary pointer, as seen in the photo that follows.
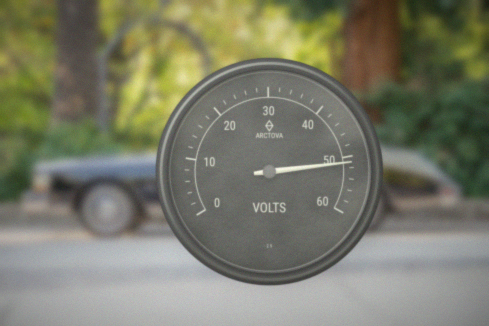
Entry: 51 V
